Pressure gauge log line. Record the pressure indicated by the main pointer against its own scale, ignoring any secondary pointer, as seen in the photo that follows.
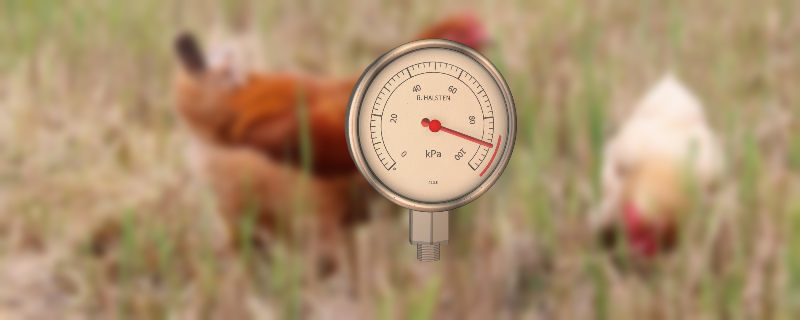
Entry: 90 kPa
